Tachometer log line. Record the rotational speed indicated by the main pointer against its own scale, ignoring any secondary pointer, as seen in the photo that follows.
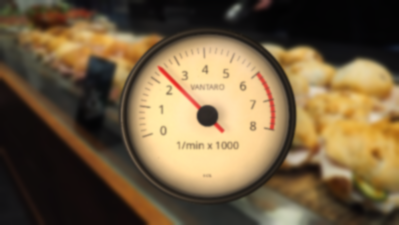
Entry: 2400 rpm
